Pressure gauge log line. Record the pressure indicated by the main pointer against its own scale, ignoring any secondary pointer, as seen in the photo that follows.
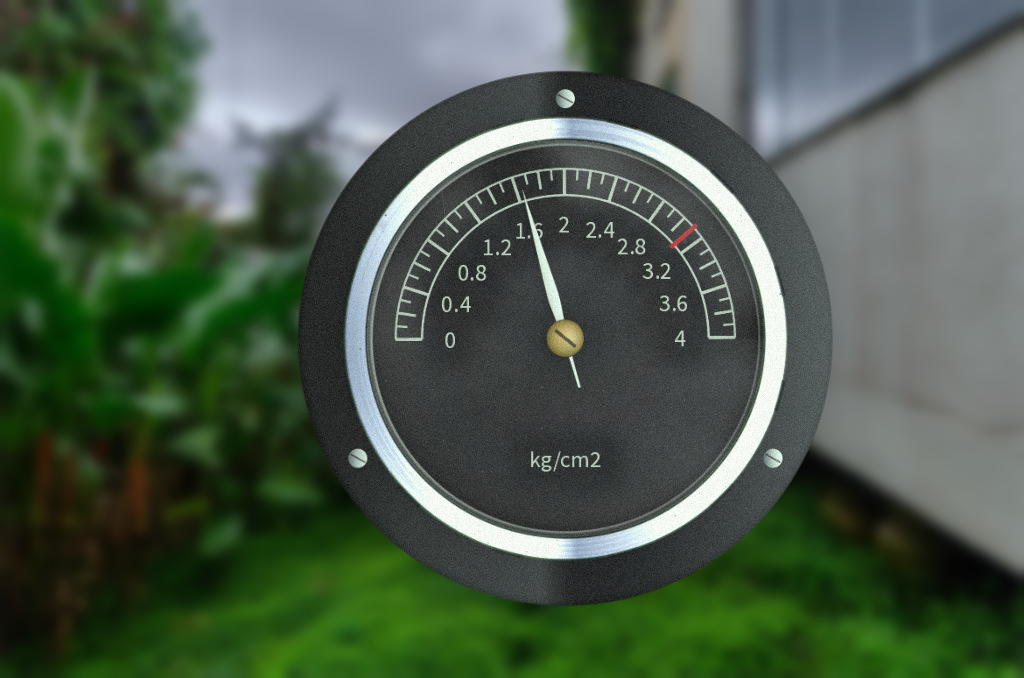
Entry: 1.65 kg/cm²
